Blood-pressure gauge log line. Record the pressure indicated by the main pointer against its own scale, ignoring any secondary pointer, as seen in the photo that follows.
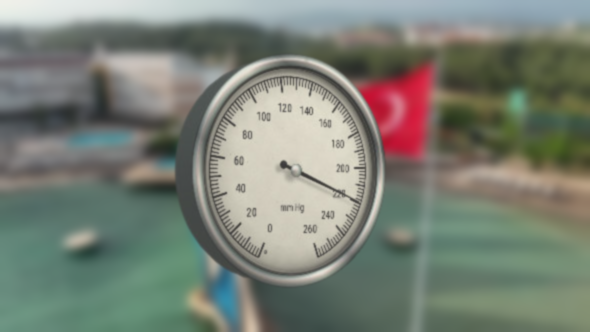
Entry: 220 mmHg
